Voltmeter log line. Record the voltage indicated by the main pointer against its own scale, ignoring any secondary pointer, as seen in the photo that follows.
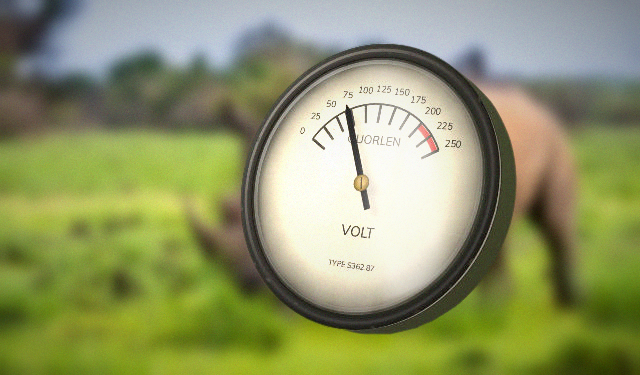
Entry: 75 V
